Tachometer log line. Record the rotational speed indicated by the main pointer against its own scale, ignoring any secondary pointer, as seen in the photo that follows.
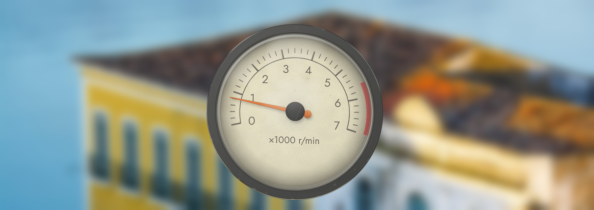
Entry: 800 rpm
